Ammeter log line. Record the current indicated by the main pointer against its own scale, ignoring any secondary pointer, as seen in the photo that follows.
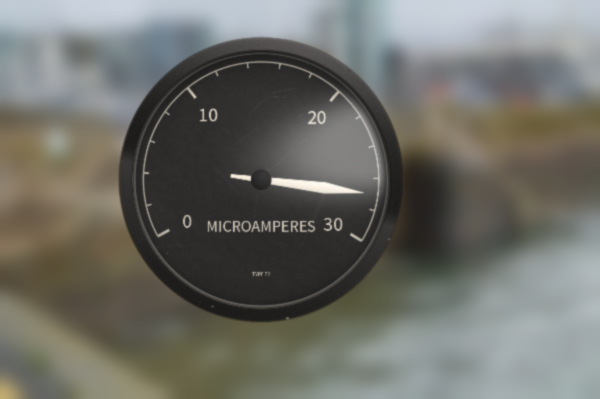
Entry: 27 µA
